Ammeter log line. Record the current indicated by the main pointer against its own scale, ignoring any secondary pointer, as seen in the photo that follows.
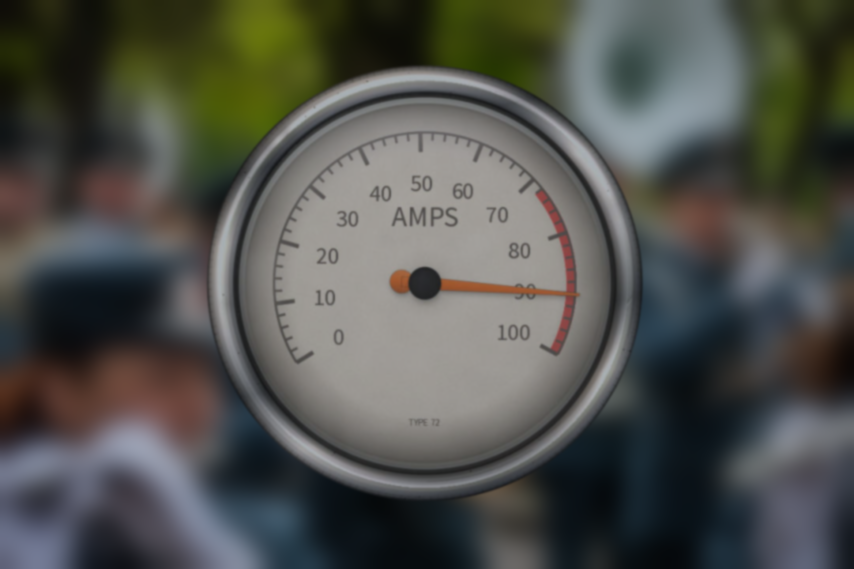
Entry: 90 A
